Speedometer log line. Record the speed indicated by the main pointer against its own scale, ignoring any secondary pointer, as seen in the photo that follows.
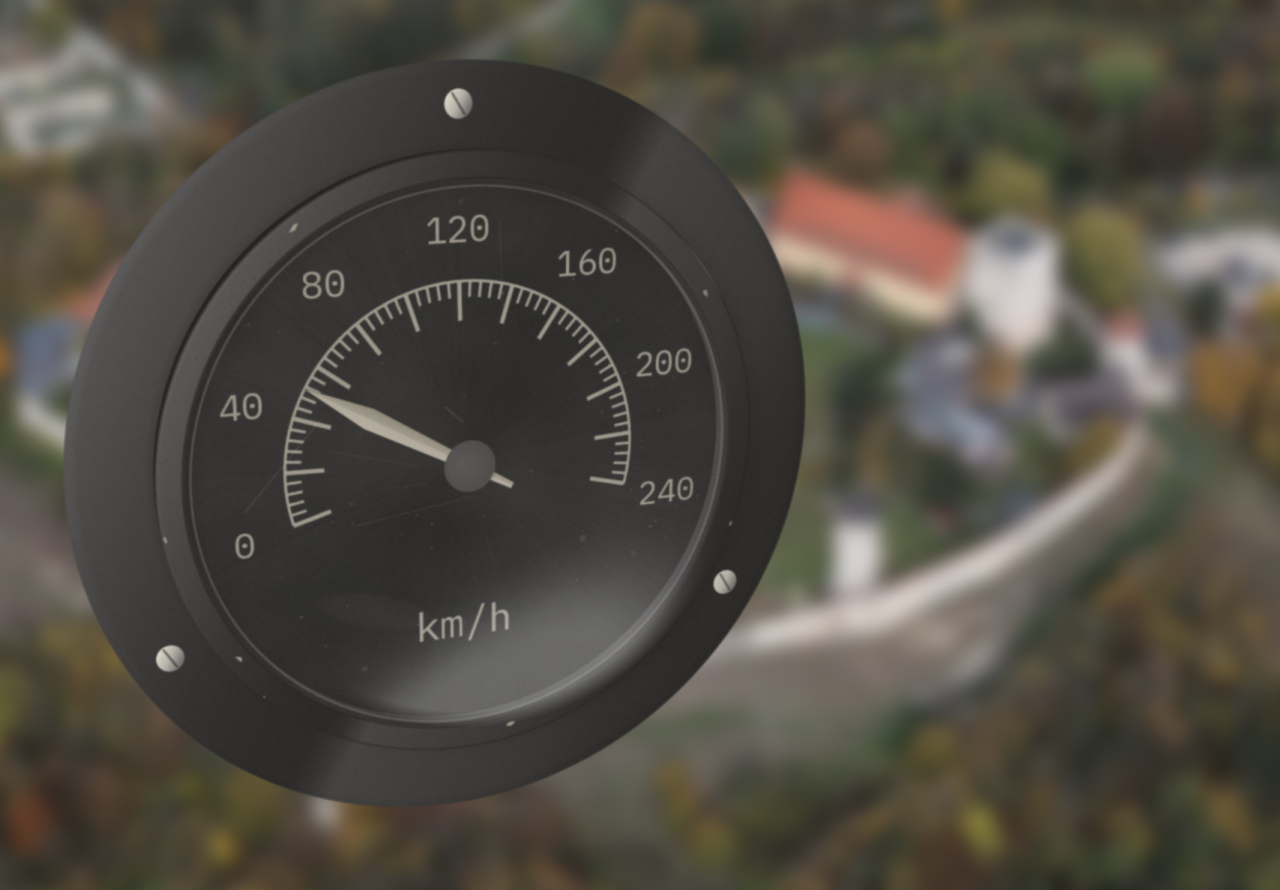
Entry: 52 km/h
